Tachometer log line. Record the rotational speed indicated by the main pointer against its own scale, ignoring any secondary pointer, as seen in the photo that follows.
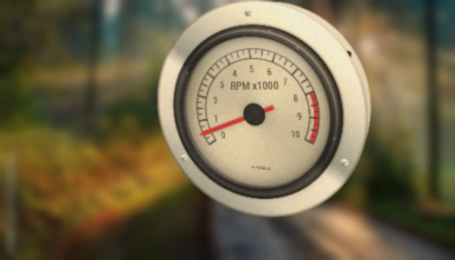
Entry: 500 rpm
